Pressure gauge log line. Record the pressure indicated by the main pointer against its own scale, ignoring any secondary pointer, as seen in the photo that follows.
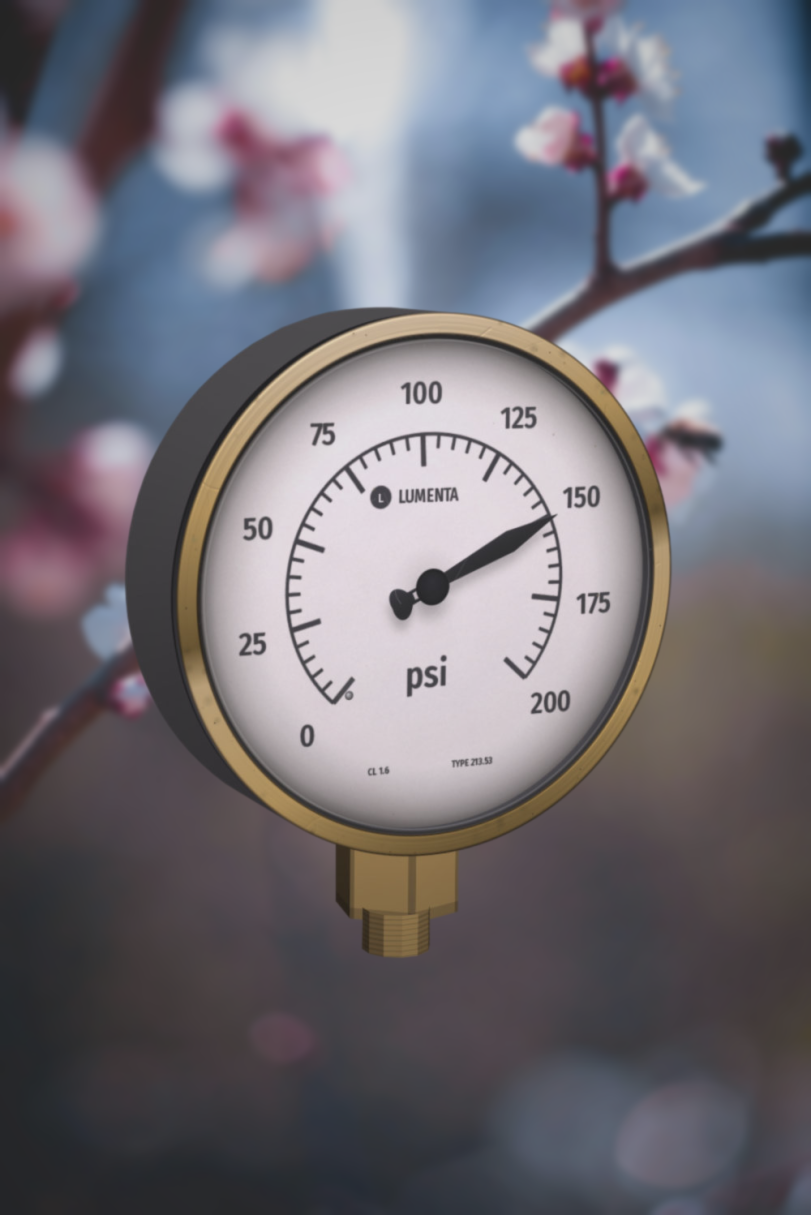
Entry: 150 psi
